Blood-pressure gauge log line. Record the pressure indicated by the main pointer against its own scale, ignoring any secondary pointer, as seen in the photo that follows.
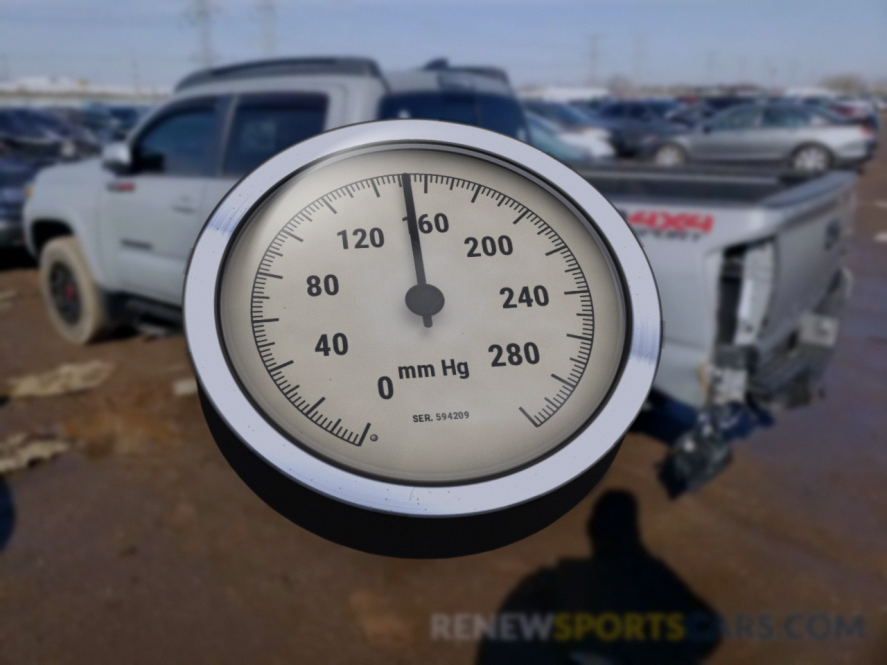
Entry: 152 mmHg
